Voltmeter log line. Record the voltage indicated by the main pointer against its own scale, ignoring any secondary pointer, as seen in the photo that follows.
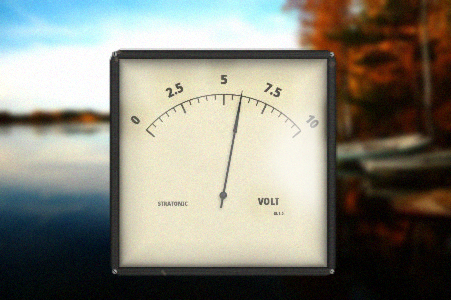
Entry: 6 V
